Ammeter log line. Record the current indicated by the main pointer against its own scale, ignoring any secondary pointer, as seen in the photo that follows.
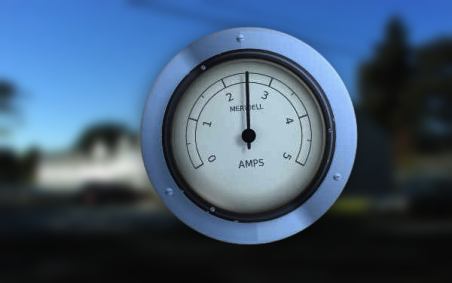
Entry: 2.5 A
